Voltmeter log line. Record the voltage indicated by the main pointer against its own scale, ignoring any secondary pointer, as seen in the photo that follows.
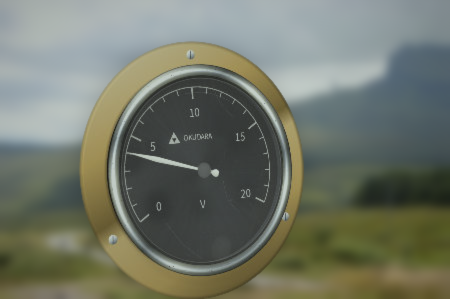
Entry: 4 V
